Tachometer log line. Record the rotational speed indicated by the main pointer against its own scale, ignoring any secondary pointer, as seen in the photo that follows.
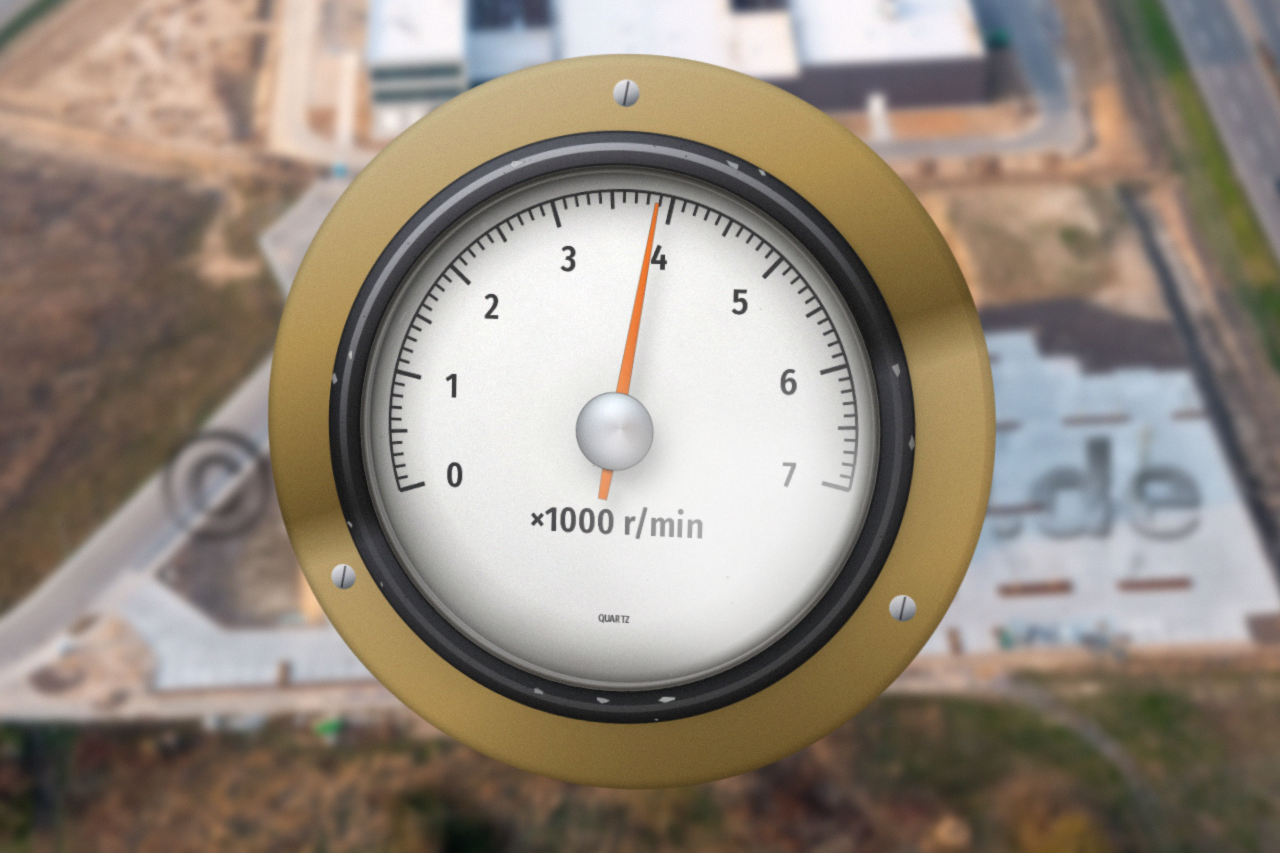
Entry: 3900 rpm
